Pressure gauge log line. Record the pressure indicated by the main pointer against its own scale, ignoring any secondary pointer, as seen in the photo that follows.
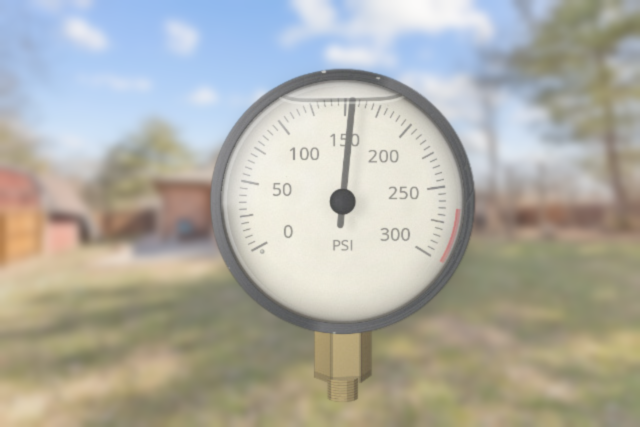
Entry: 155 psi
